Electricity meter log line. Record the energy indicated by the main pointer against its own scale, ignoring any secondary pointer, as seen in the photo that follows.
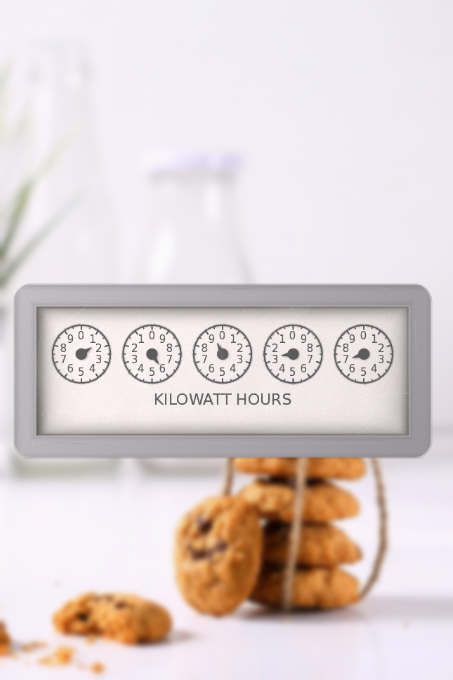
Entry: 15927 kWh
